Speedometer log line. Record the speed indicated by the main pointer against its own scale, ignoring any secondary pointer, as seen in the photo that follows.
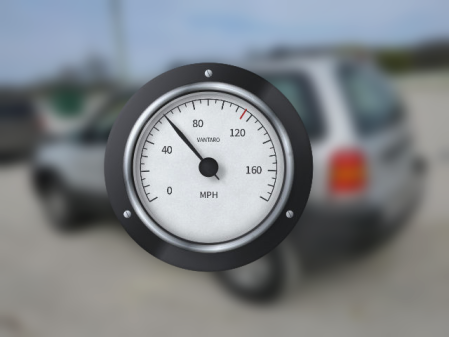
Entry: 60 mph
